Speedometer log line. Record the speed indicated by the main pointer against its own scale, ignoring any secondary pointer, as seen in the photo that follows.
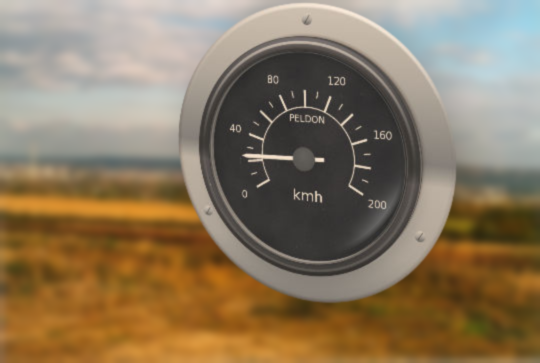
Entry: 25 km/h
